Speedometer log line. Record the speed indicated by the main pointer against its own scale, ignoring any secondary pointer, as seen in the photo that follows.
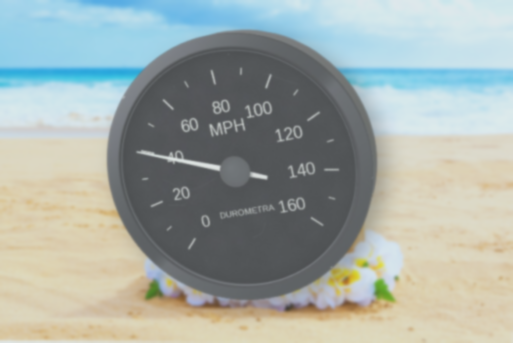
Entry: 40 mph
